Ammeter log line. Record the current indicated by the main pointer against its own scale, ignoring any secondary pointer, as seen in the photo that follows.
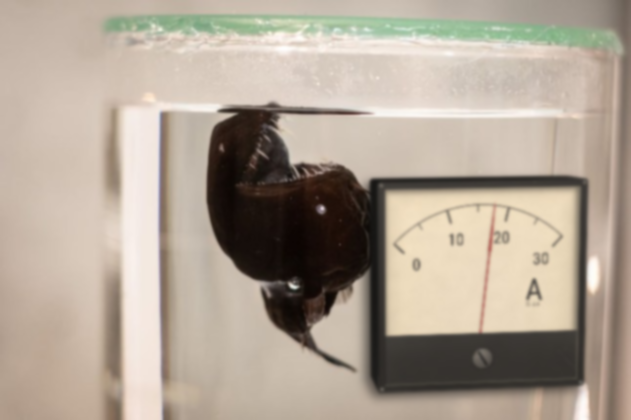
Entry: 17.5 A
